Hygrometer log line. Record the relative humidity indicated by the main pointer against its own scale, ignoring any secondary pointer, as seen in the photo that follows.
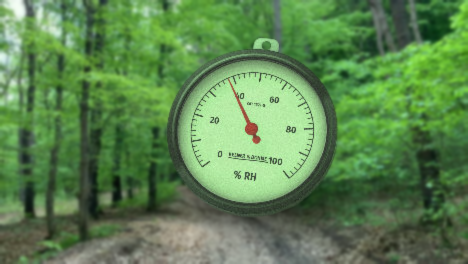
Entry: 38 %
